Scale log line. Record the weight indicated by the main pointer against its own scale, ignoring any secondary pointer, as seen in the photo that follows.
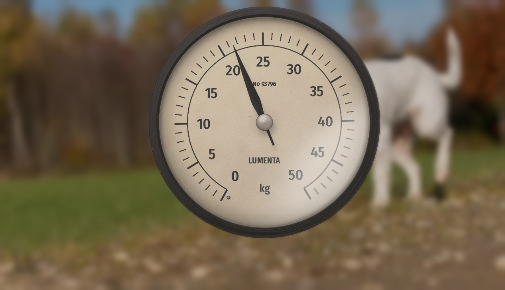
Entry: 21.5 kg
